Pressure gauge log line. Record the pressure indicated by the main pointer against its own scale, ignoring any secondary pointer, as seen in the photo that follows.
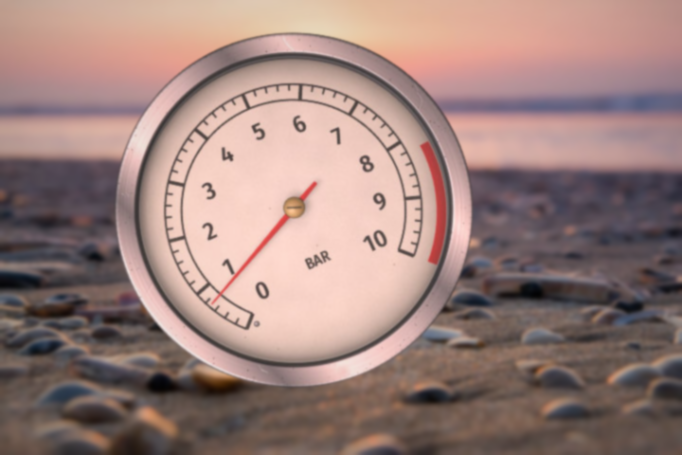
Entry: 0.7 bar
